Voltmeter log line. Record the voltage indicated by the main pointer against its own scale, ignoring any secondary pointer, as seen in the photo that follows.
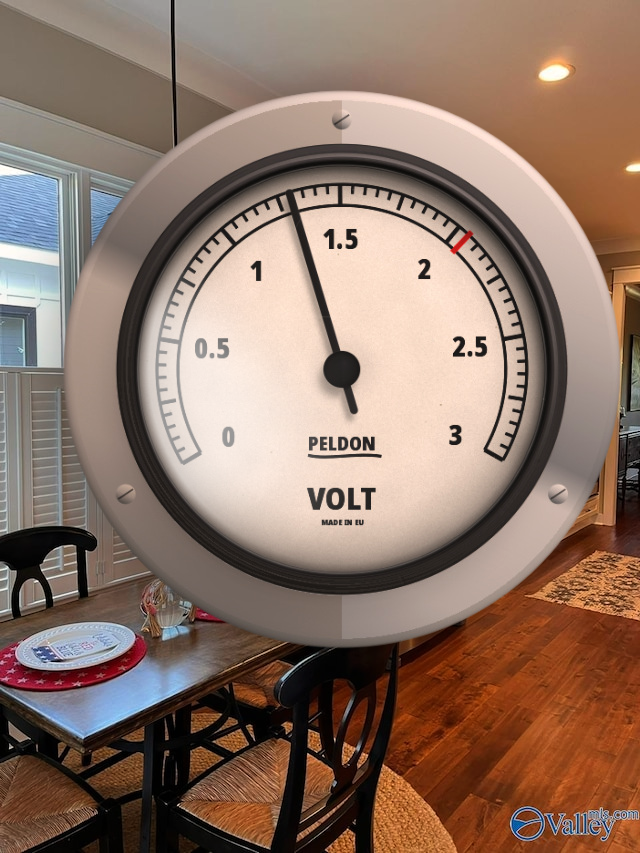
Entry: 1.3 V
